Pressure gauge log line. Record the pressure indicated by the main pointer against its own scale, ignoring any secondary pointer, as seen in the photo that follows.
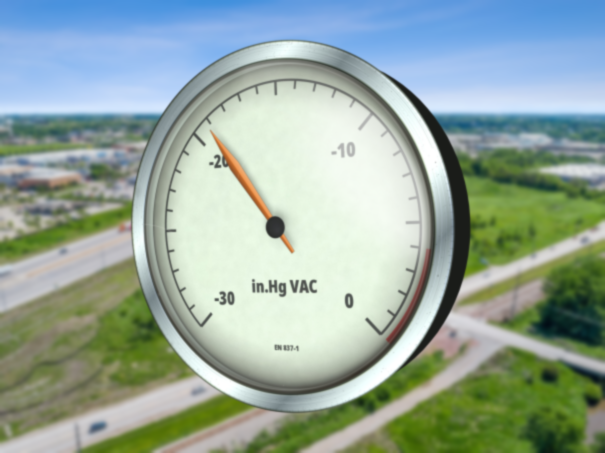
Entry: -19 inHg
